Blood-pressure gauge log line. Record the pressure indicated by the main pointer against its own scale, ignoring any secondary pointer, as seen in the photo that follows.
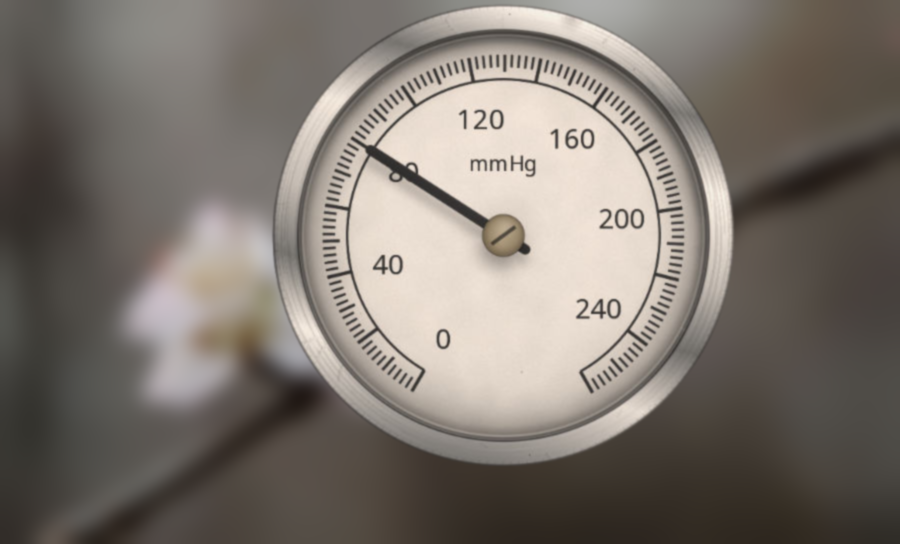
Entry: 80 mmHg
